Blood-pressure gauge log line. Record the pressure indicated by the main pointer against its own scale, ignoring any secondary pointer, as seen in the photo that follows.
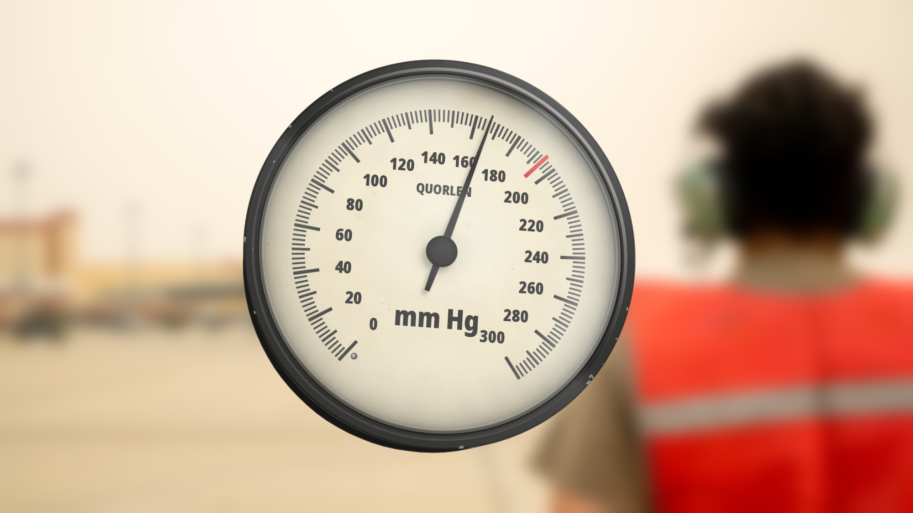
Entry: 166 mmHg
